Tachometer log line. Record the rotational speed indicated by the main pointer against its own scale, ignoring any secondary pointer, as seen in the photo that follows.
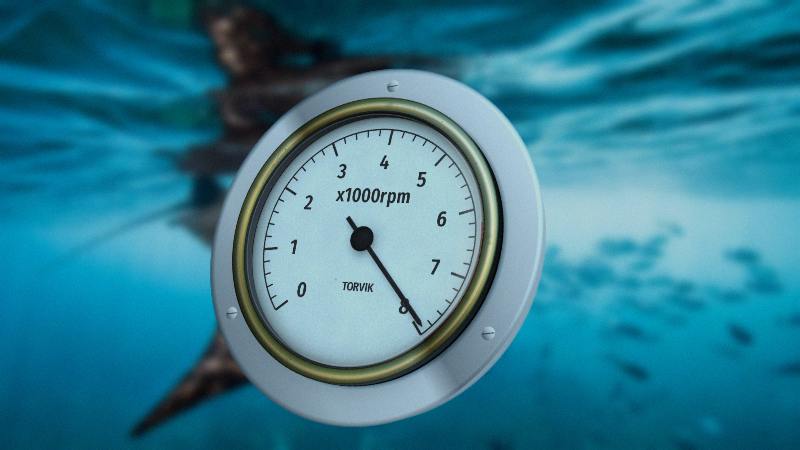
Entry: 7900 rpm
